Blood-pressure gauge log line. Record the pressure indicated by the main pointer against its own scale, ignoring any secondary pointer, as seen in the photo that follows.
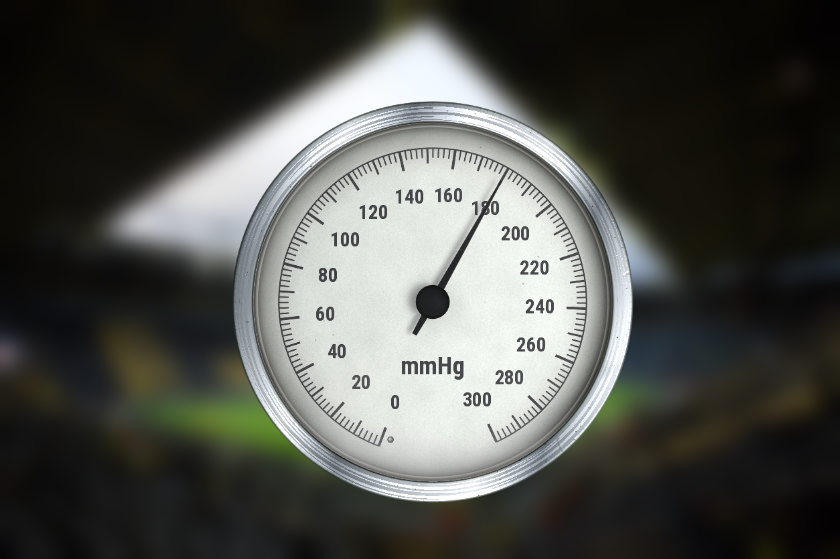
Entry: 180 mmHg
